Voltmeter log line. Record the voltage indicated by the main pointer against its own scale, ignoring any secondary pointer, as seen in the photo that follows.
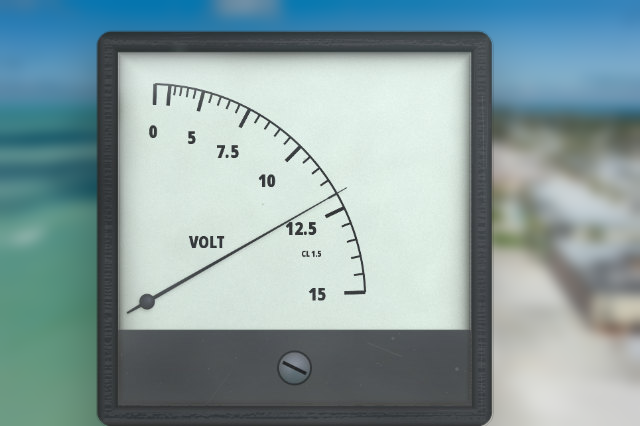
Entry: 12 V
